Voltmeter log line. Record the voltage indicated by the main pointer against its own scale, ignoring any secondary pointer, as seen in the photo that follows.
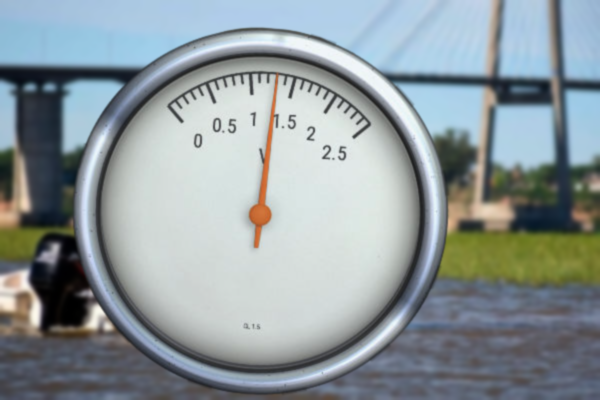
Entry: 1.3 V
